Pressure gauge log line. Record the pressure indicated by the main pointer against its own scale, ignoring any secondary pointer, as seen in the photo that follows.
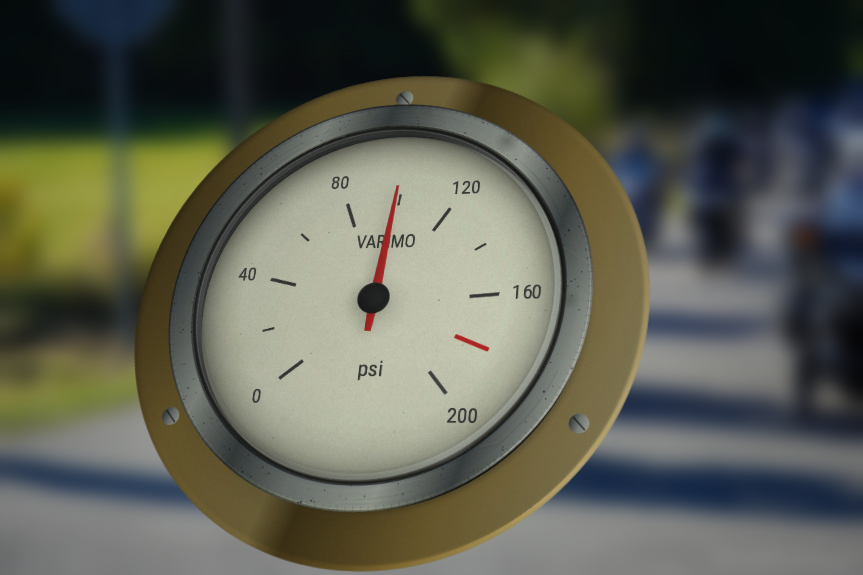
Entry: 100 psi
